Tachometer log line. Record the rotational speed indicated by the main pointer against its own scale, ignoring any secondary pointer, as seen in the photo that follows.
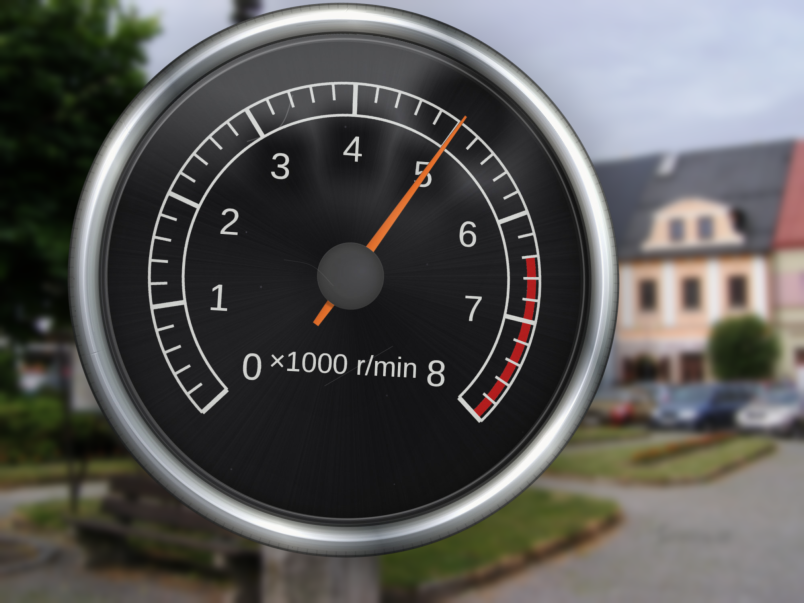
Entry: 5000 rpm
